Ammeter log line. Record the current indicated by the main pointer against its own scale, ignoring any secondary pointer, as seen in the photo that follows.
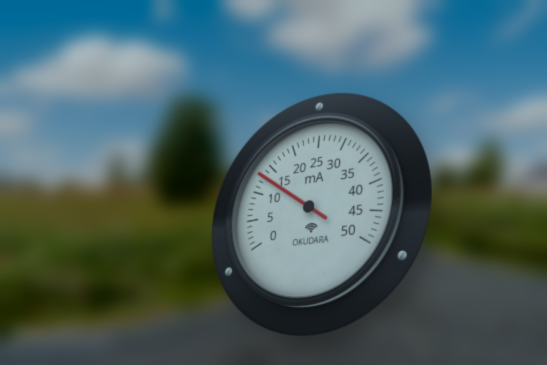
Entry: 13 mA
